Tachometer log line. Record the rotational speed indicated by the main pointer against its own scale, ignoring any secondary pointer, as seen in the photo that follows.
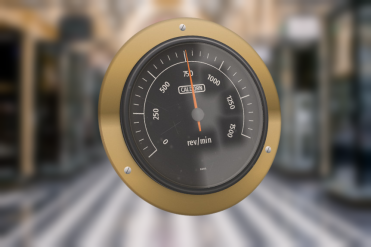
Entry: 750 rpm
